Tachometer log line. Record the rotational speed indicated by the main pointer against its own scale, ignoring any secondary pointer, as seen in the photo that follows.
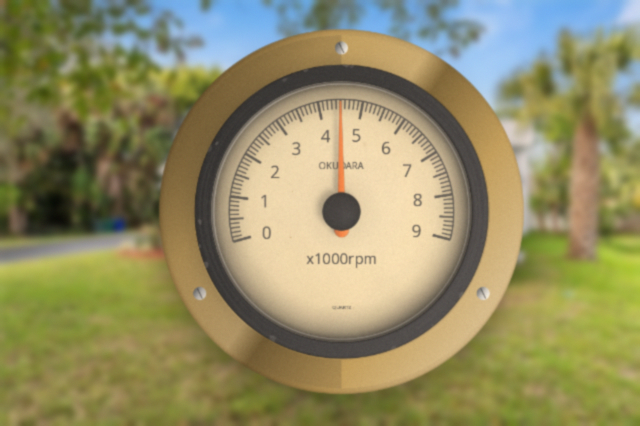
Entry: 4500 rpm
